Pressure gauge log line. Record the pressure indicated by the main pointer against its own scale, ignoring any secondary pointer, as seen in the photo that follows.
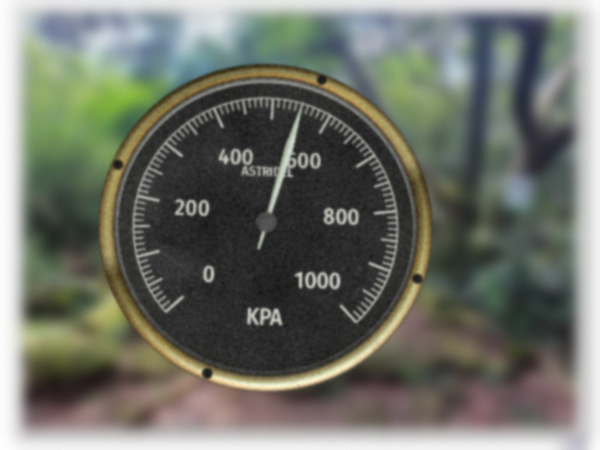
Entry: 550 kPa
